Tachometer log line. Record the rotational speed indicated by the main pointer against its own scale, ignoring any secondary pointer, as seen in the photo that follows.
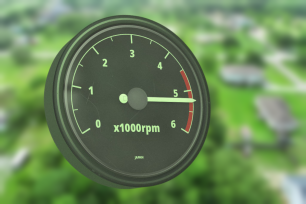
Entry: 5250 rpm
